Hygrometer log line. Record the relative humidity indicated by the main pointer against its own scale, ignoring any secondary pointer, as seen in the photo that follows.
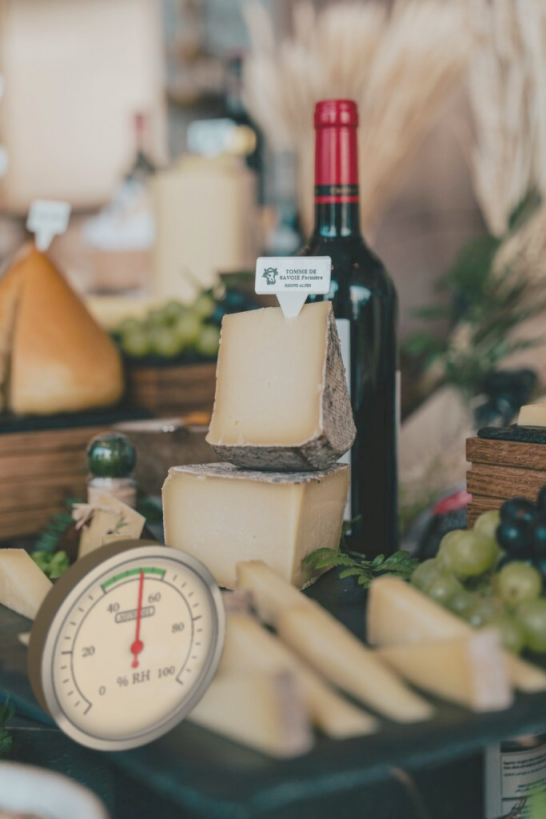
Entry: 52 %
